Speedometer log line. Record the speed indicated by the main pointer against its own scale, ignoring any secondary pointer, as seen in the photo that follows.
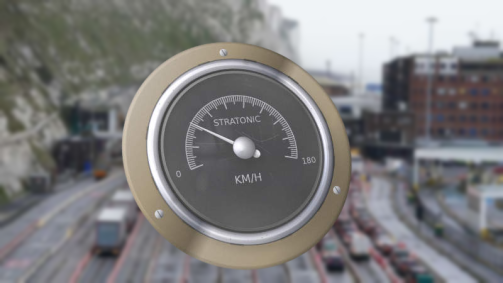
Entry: 40 km/h
